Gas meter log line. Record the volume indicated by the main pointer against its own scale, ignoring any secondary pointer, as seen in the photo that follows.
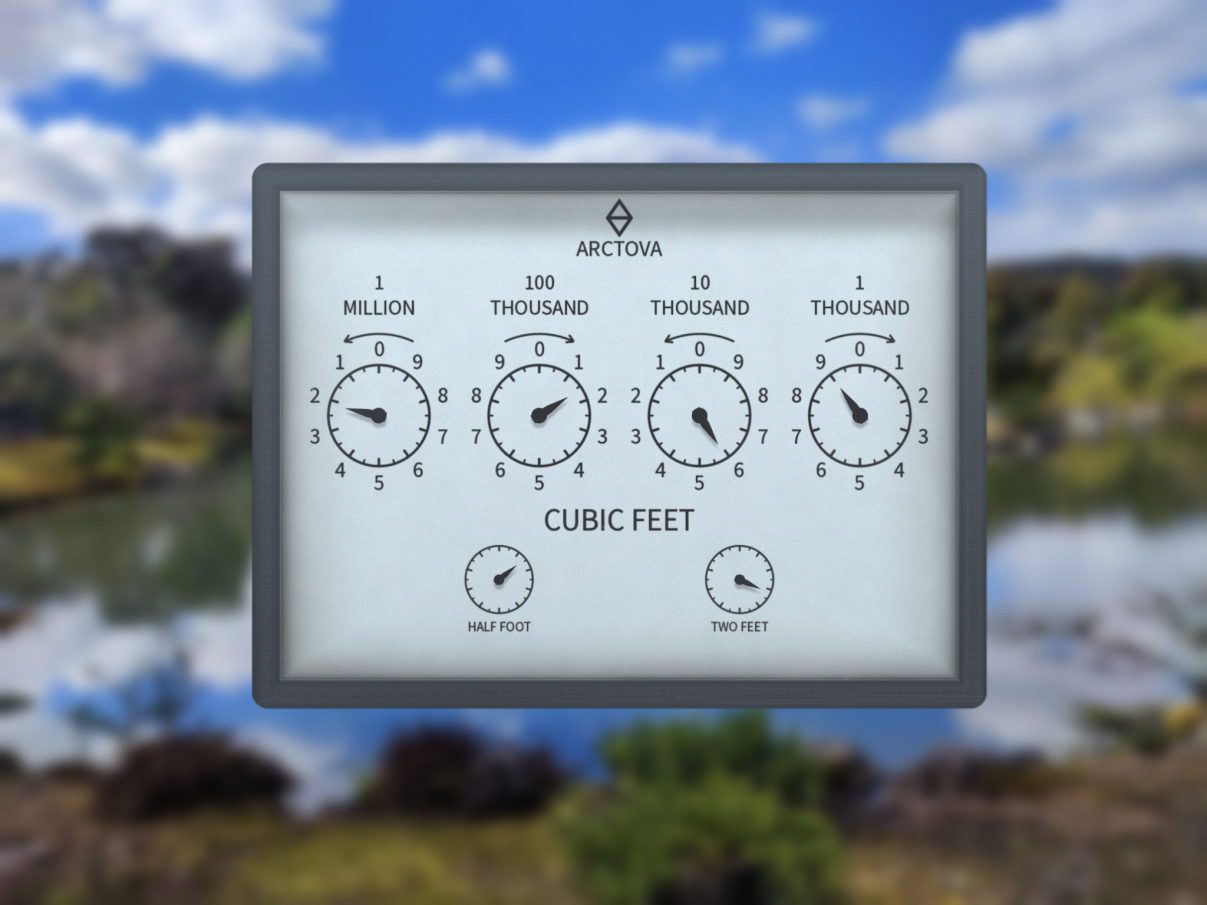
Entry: 215900 ft³
